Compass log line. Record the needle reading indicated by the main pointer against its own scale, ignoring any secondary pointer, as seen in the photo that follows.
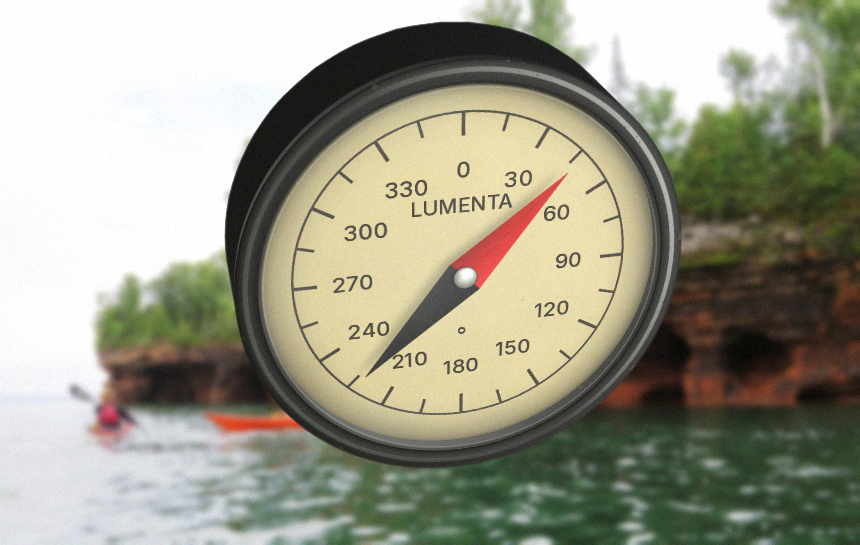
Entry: 45 °
